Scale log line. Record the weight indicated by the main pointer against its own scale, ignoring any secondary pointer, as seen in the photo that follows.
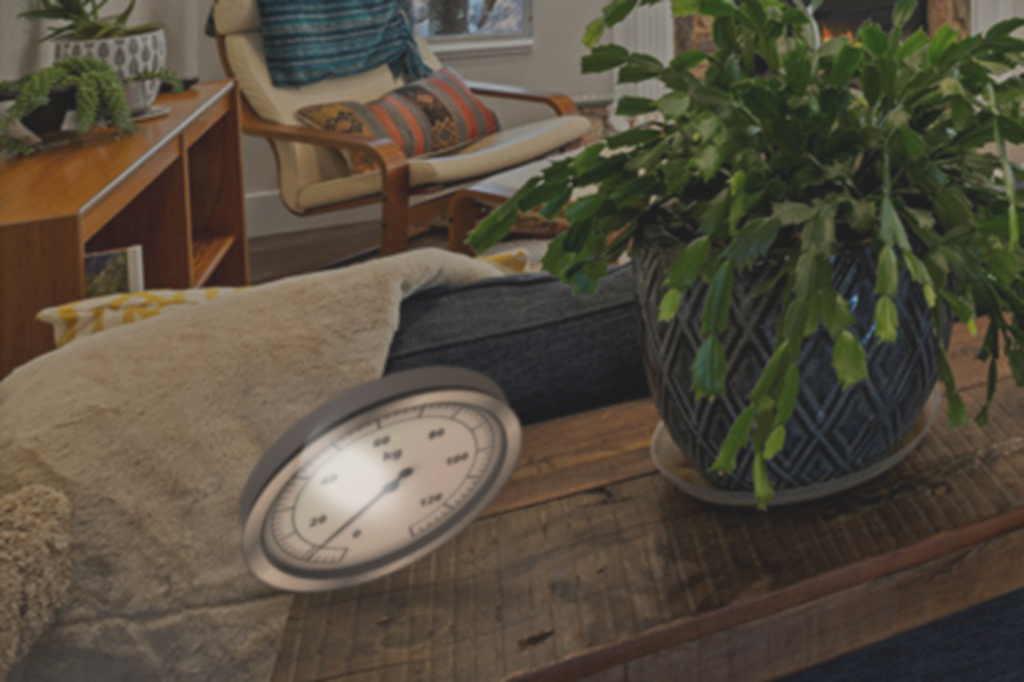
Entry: 10 kg
